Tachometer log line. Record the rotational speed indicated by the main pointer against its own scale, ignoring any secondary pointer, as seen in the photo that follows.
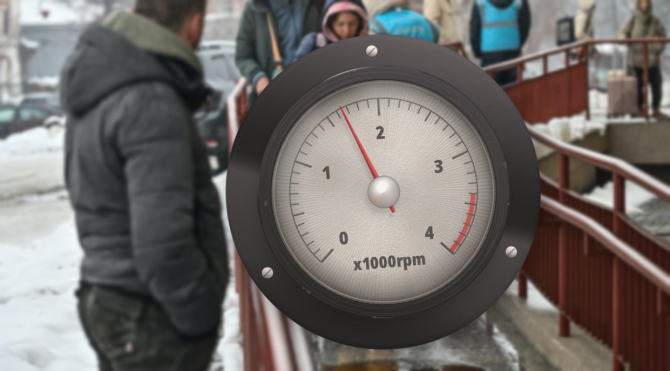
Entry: 1650 rpm
